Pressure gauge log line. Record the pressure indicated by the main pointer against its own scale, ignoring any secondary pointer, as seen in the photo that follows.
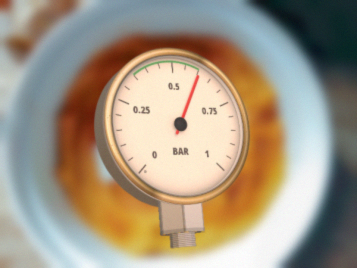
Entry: 0.6 bar
